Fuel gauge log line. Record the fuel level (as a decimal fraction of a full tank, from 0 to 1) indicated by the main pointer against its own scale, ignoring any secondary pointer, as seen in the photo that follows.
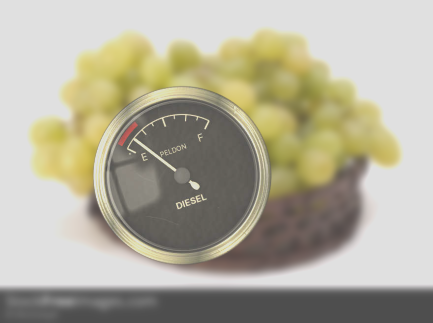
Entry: 0.125
